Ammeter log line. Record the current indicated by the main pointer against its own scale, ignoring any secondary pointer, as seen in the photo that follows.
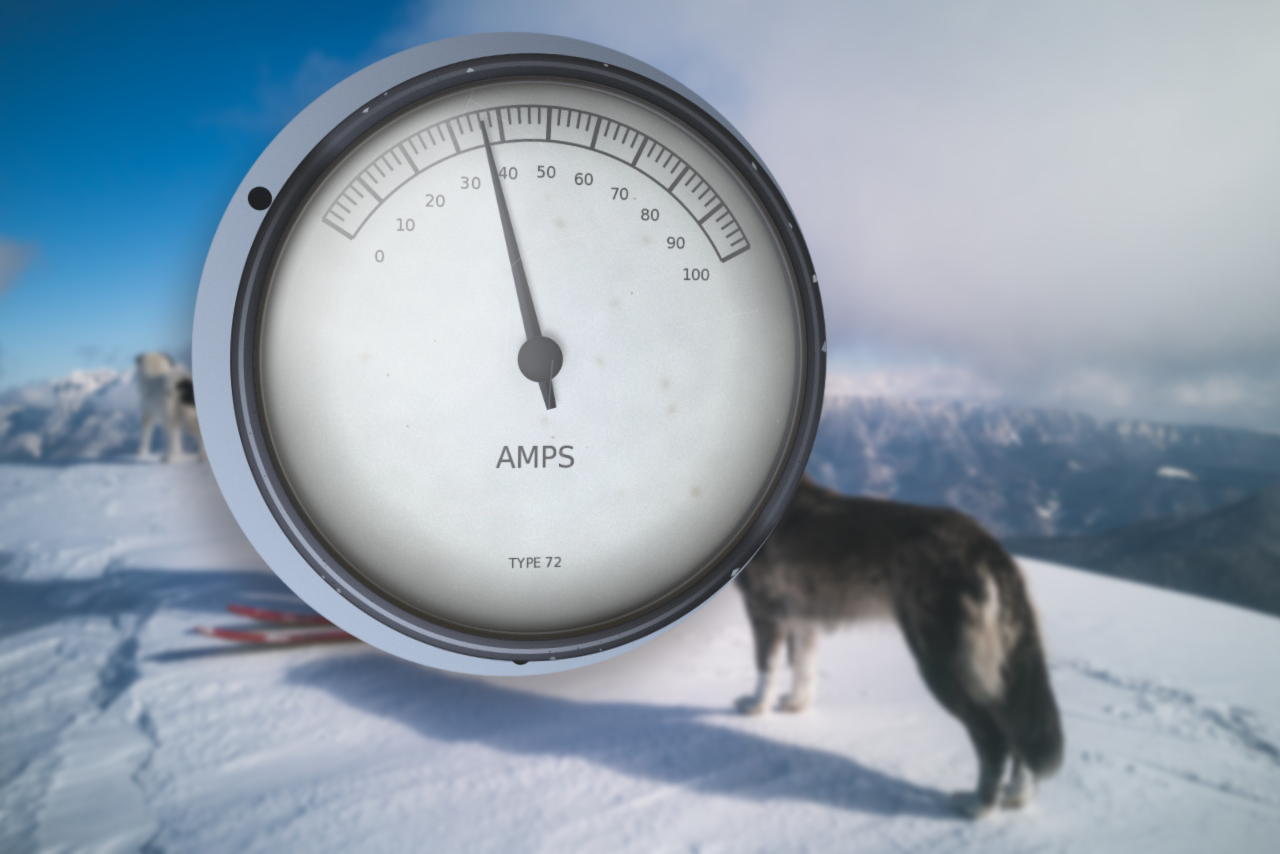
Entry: 36 A
